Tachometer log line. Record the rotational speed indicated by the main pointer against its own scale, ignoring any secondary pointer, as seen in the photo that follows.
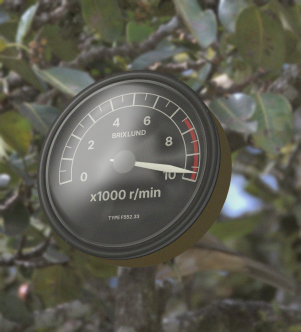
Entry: 9750 rpm
